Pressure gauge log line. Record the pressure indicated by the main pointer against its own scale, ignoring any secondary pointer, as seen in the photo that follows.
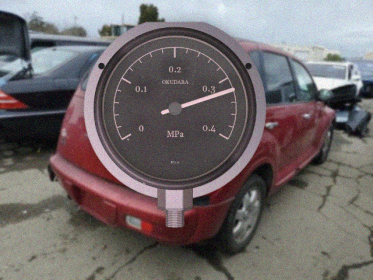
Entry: 0.32 MPa
